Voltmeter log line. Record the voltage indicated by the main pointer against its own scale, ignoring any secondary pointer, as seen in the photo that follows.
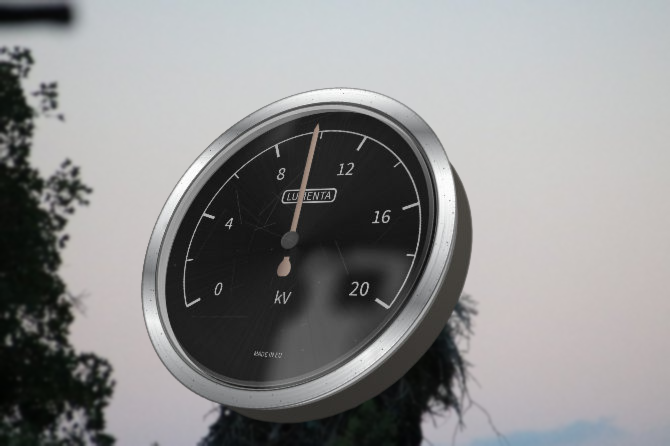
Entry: 10 kV
